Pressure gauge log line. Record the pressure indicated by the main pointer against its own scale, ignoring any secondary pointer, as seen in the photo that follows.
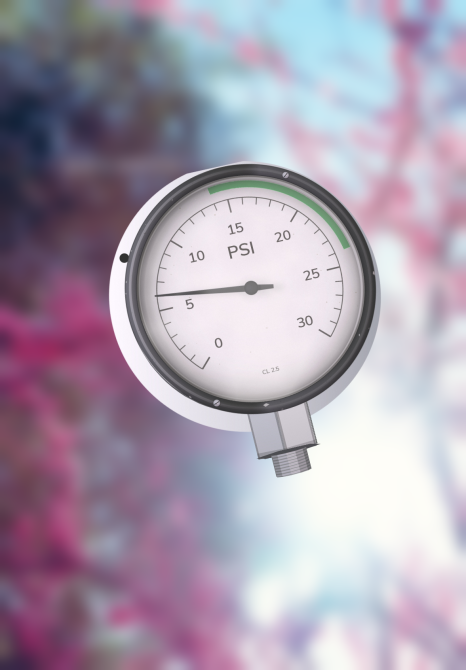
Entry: 6 psi
